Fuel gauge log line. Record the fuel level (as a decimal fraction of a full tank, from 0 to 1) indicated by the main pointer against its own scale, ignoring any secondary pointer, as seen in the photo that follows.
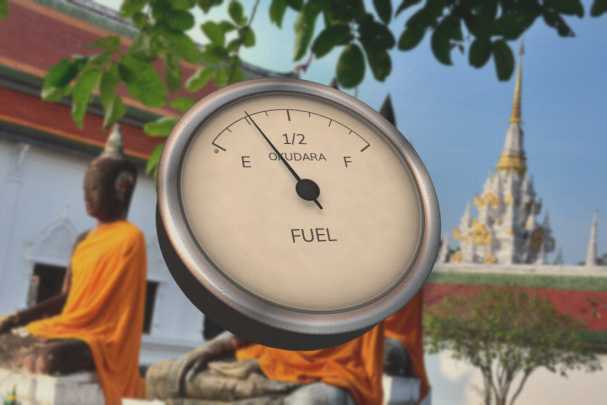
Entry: 0.25
